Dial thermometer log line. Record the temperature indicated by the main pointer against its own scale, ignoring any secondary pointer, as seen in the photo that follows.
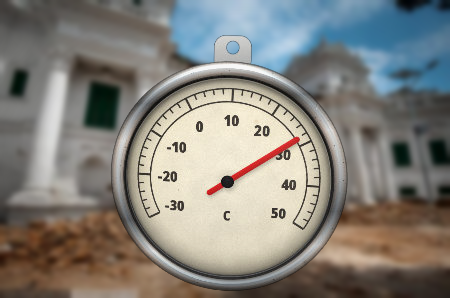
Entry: 28 °C
